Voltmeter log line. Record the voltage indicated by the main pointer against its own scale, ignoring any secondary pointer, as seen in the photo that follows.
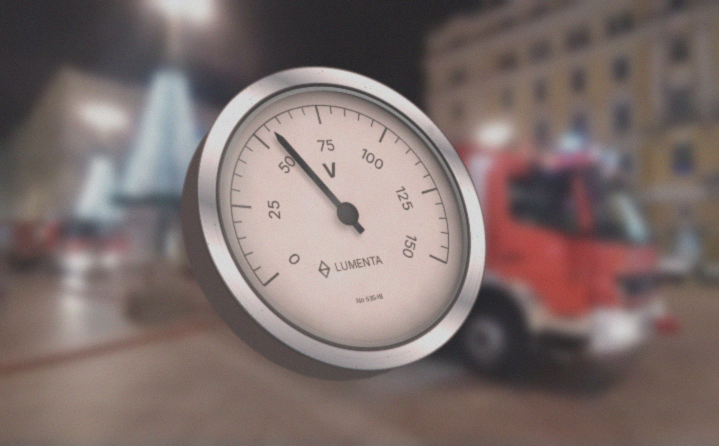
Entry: 55 V
